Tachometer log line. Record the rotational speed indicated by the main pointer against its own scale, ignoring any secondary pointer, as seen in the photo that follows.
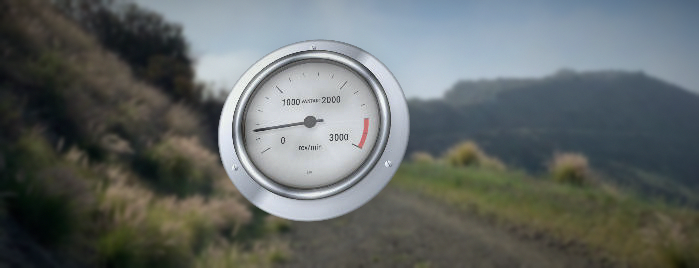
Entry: 300 rpm
